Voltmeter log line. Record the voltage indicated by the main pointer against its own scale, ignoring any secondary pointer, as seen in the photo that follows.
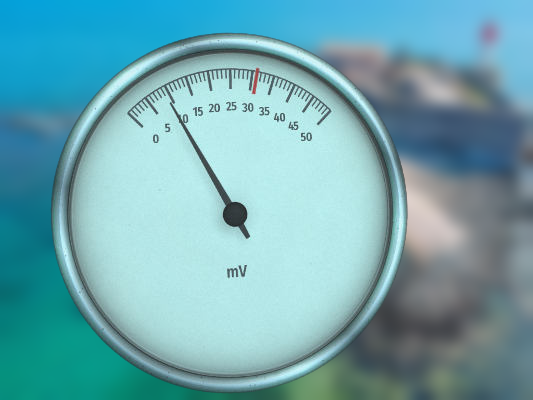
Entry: 9 mV
